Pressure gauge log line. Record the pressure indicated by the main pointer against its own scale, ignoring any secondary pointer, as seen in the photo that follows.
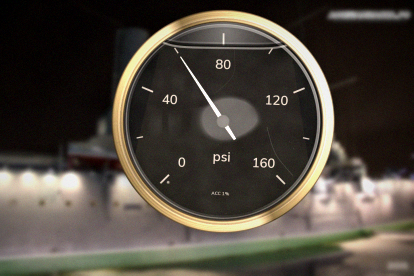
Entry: 60 psi
